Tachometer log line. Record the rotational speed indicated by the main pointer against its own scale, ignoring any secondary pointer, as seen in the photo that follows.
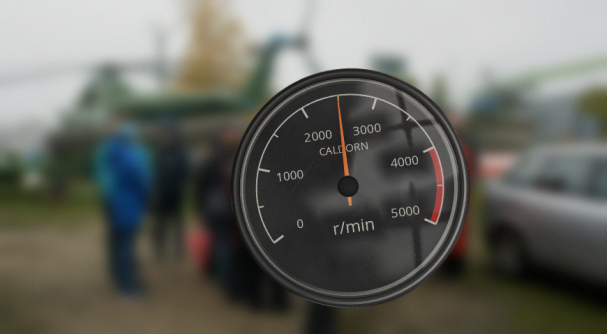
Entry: 2500 rpm
